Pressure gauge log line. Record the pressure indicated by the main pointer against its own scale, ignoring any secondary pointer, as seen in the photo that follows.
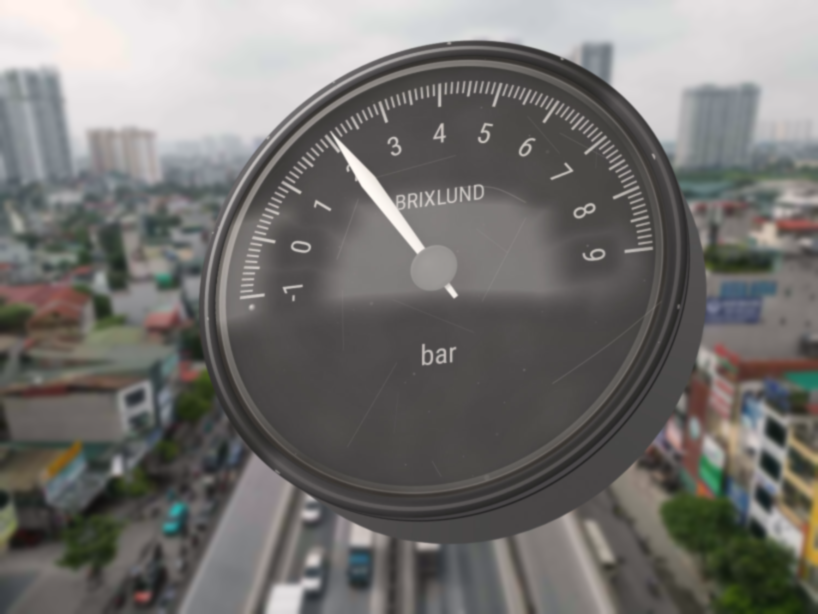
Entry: 2.1 bar
